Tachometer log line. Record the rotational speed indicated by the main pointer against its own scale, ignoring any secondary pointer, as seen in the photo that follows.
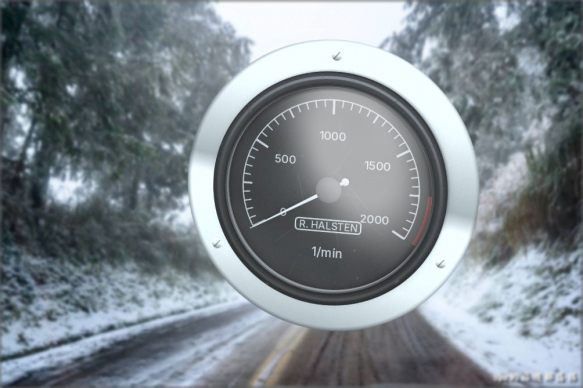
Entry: 0 rpm
